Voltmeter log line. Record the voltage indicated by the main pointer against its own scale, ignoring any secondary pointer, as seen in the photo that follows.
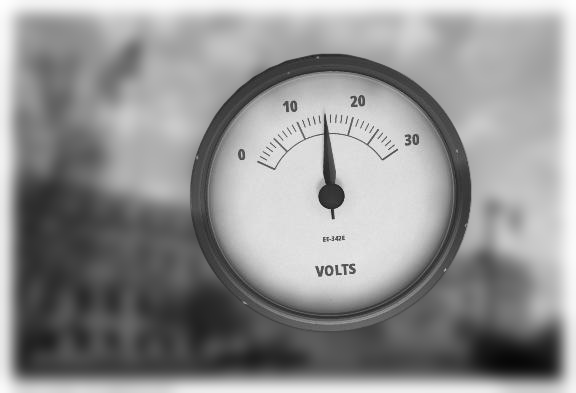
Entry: 15 V
